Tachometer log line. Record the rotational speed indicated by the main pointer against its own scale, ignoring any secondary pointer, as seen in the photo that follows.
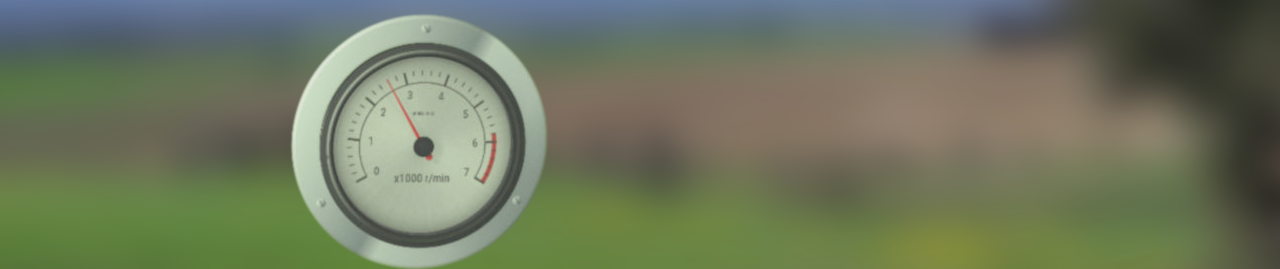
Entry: 2600 rpm
